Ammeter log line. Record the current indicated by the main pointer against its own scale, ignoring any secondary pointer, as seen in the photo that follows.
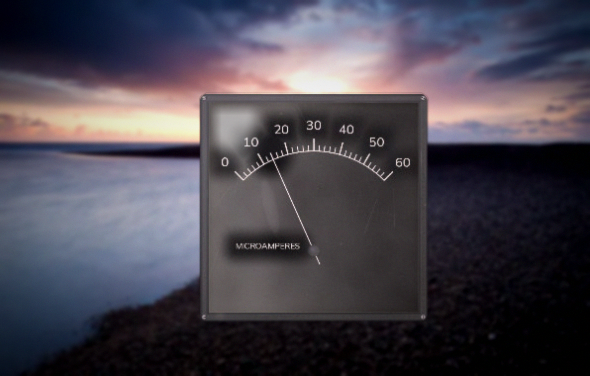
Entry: 14 µA
